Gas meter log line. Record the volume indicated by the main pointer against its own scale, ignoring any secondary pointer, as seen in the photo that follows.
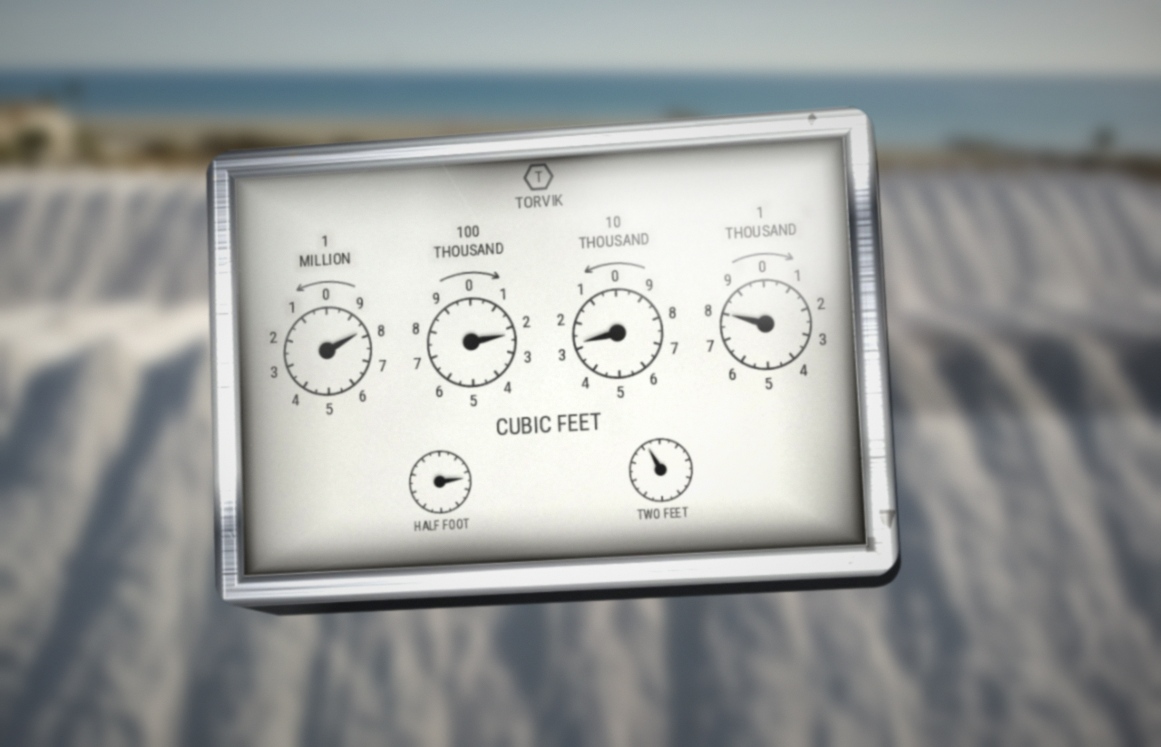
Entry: 822800 ft³
